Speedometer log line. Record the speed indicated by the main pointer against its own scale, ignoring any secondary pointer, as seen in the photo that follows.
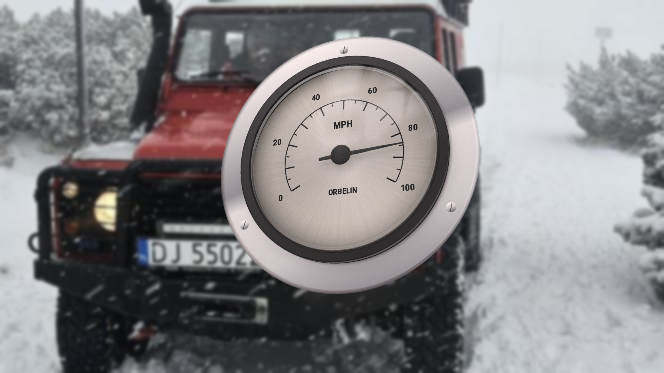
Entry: 85 mph
